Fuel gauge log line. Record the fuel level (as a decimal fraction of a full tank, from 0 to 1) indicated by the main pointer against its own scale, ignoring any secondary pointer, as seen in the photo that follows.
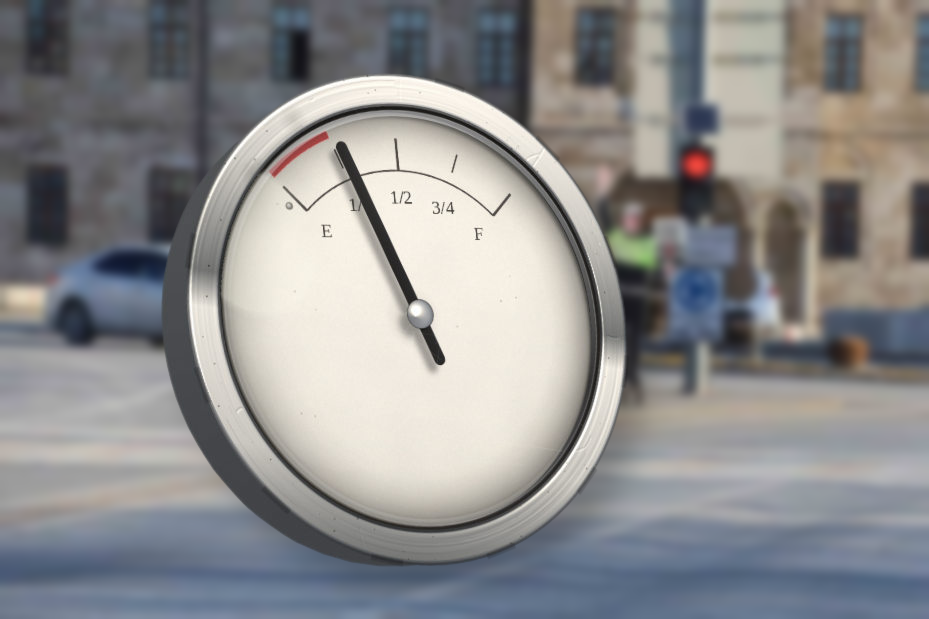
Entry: 0.25
